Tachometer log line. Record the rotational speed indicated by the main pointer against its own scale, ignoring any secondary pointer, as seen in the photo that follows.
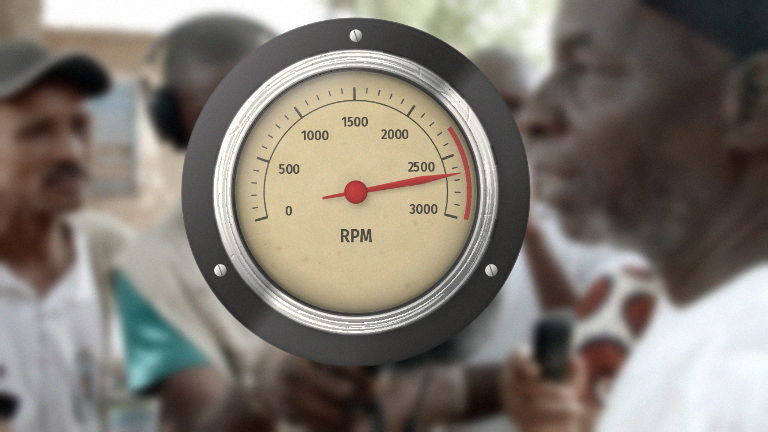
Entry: 2650 rpm
